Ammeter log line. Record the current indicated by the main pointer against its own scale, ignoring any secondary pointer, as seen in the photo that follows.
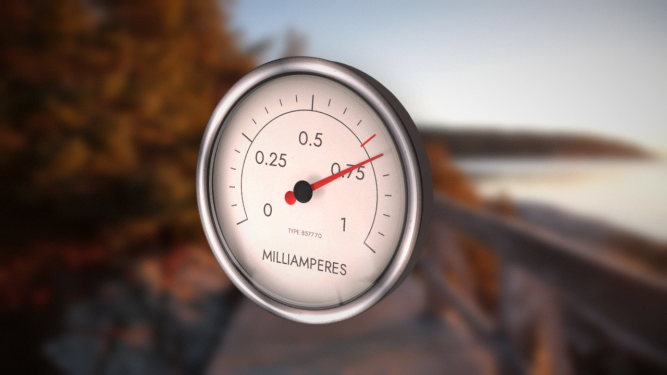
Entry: 0.75 mA
